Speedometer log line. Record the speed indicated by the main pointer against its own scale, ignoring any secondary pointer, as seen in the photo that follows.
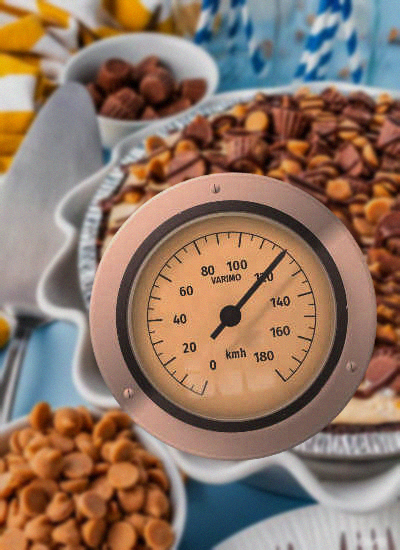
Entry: 120 km/h
